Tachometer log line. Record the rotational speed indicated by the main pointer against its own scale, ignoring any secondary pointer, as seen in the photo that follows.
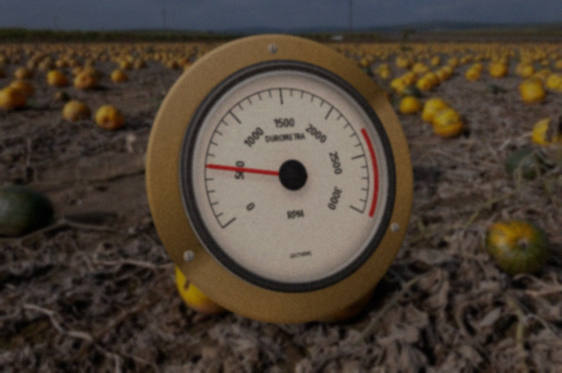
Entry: 500 rpm
